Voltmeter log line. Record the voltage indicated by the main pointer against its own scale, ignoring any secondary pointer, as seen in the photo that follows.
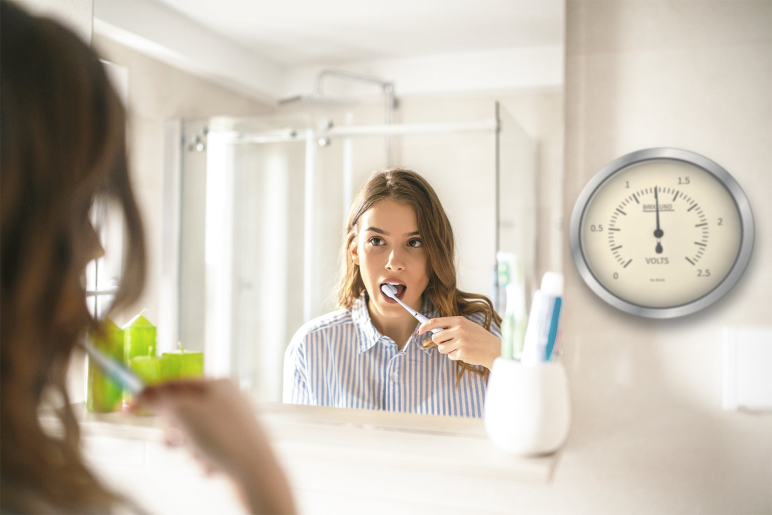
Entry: 1.25 V
